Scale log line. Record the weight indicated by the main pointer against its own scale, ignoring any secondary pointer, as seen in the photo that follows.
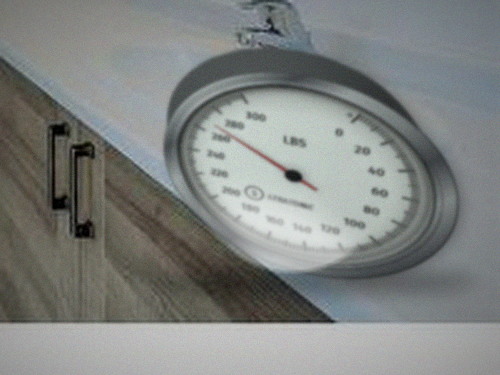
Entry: 270 lb
